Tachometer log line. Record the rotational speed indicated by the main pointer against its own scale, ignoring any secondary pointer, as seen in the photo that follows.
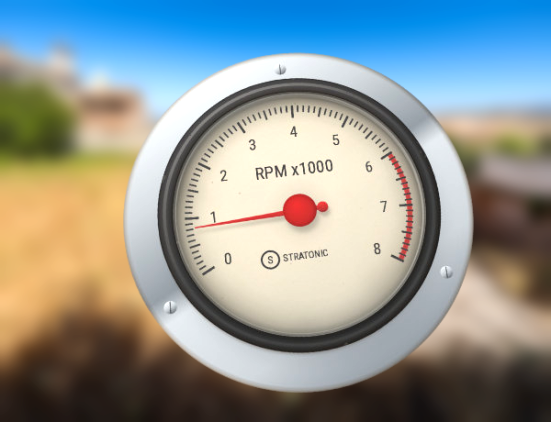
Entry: 800 rpm
